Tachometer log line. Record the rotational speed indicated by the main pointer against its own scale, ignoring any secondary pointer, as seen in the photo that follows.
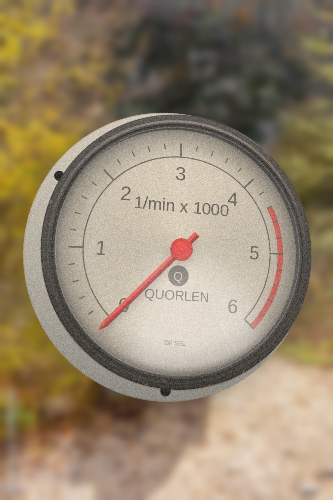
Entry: 0 rpm
